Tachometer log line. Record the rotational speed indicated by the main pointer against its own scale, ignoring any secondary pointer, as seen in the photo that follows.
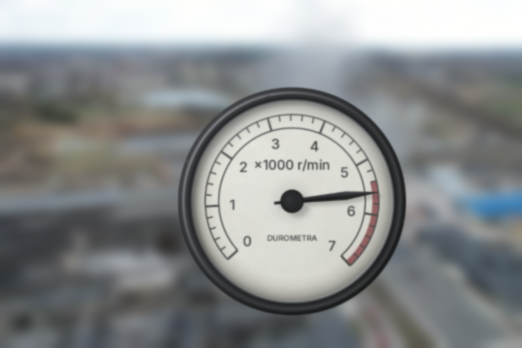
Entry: 5600 rpm
